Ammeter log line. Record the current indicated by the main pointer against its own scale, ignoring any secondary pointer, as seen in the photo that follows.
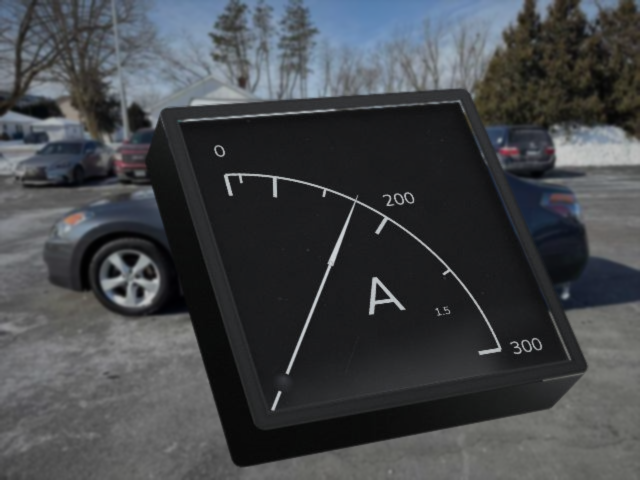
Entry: 175 A
